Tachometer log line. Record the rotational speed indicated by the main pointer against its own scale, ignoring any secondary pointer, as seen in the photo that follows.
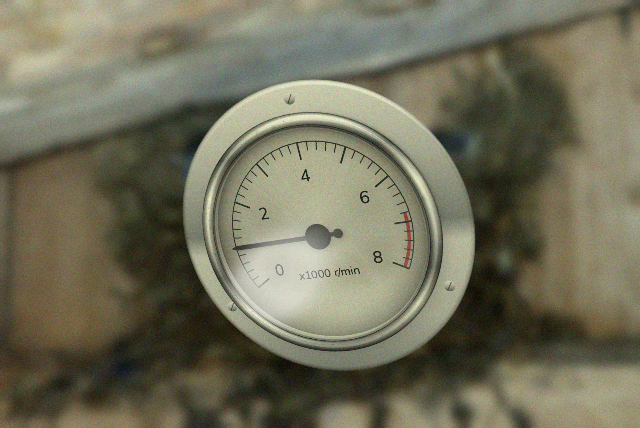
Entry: 1000 rpm
